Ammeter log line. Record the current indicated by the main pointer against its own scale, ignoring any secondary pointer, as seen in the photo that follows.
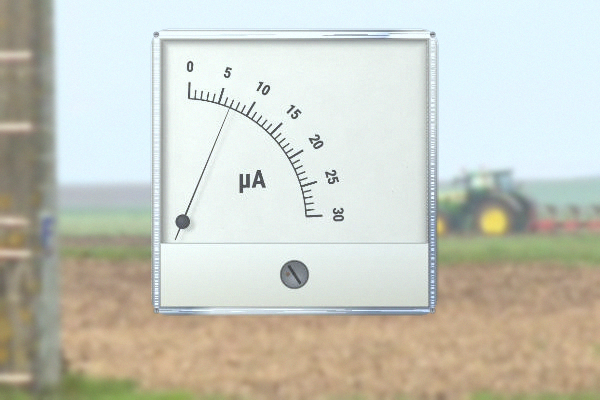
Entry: 7 µA
